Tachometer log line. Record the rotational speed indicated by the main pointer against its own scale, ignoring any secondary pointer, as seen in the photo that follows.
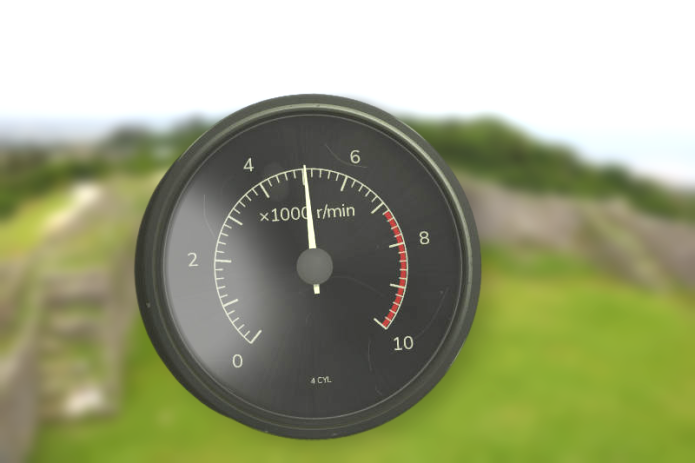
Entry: 5000 rpm
